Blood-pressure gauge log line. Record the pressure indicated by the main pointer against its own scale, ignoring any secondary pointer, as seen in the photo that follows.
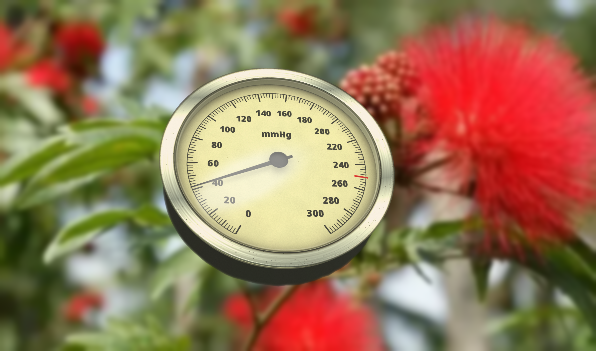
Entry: 40 mmHg
